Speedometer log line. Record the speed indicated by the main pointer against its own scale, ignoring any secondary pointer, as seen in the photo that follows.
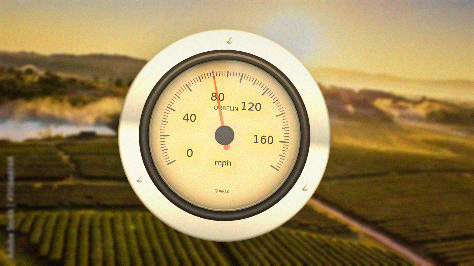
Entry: 80 mph
